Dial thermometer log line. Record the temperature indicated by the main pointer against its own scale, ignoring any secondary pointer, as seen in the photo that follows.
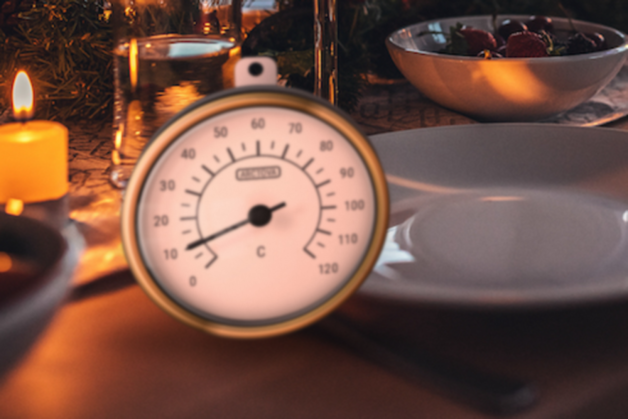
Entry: 10 °C
